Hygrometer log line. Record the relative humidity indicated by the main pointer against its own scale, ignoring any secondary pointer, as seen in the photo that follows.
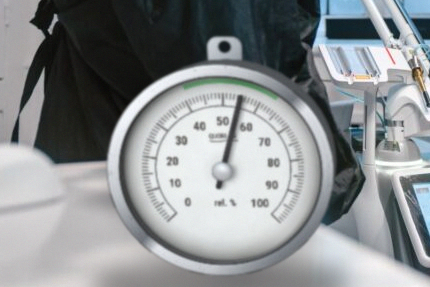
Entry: 55 %
